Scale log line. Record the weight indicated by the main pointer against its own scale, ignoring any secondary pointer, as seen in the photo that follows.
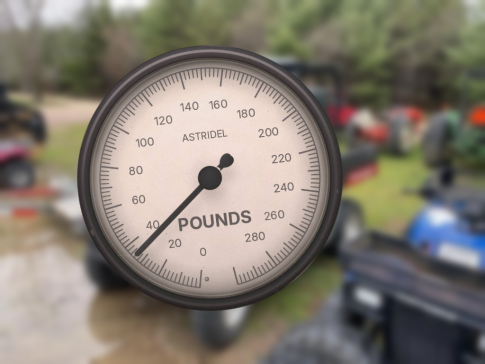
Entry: 34 lb
